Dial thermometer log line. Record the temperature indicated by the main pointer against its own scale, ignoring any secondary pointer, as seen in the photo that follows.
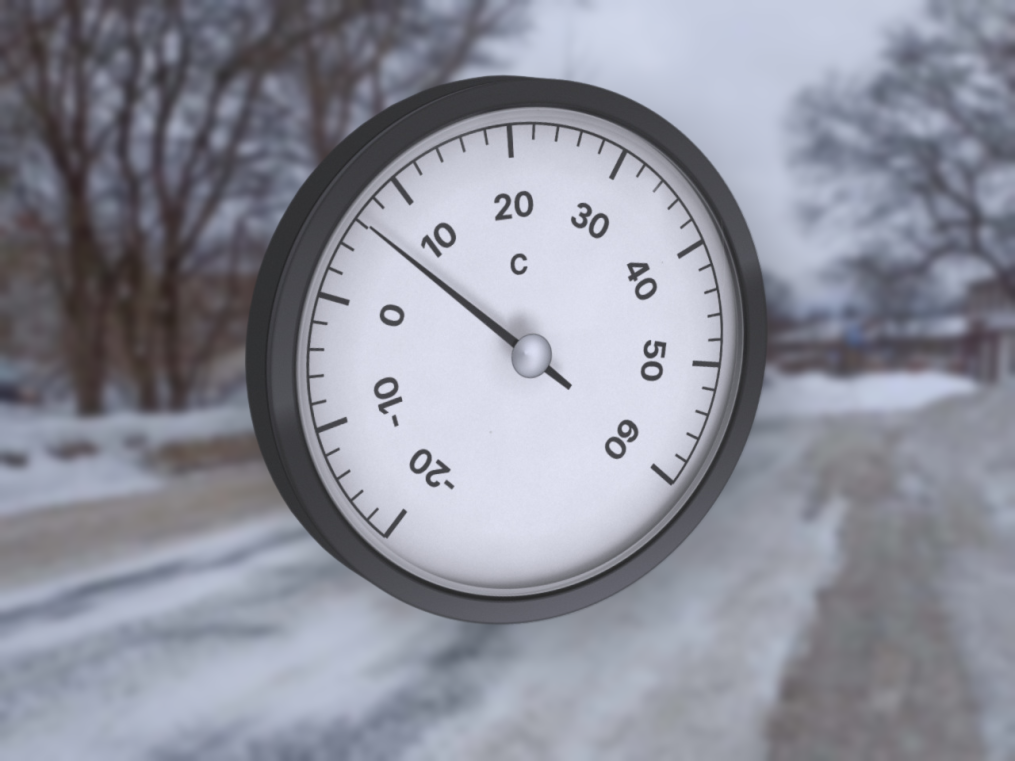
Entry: 6 °C
